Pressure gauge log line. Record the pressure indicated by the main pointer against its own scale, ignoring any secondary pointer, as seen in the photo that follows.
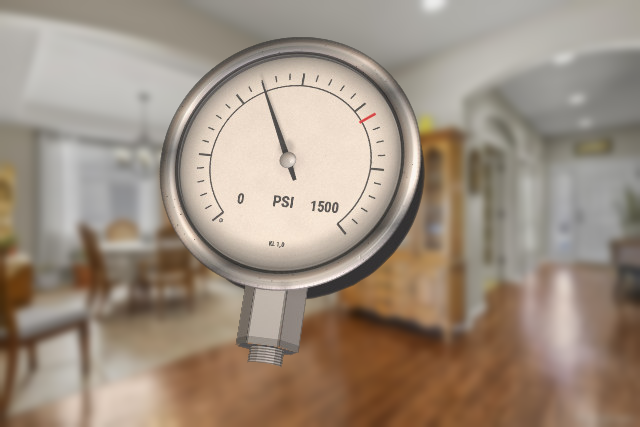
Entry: 600 psi
